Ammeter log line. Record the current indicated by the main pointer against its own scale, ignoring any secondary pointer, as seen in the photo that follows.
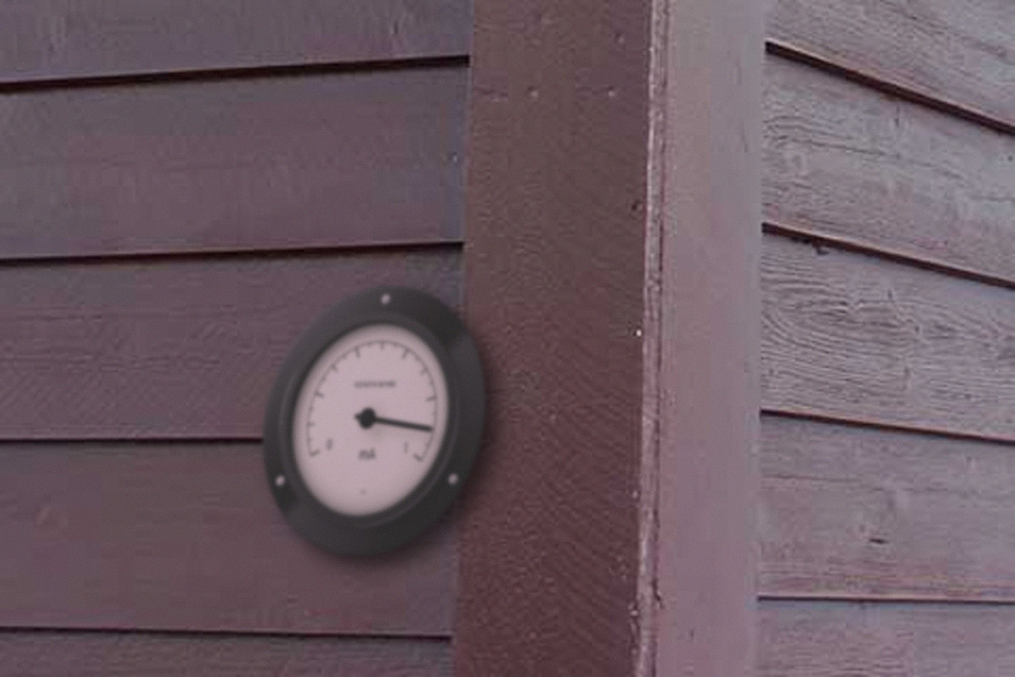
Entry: 0.9 mA
